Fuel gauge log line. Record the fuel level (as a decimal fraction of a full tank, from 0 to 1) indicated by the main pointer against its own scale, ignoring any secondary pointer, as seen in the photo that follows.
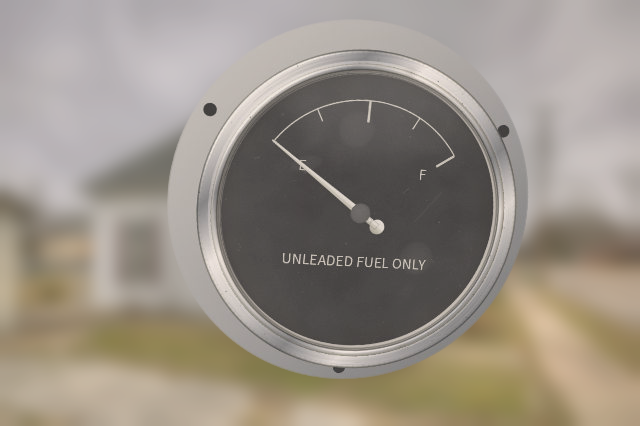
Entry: 0
